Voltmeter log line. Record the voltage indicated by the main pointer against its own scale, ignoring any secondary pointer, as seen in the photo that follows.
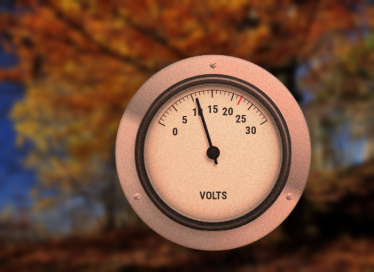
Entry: 11 V
